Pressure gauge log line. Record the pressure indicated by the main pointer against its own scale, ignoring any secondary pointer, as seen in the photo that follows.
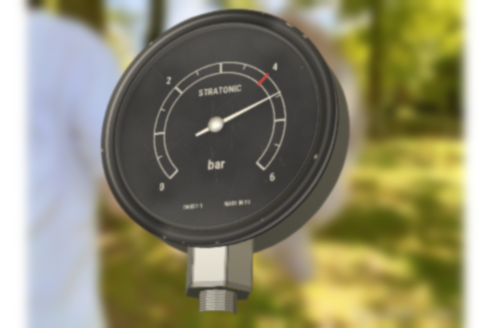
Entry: 4.5 bar
